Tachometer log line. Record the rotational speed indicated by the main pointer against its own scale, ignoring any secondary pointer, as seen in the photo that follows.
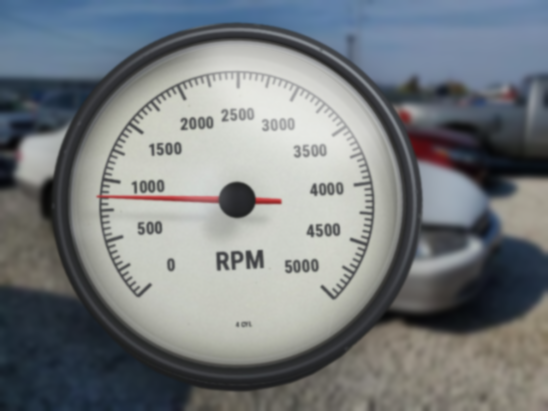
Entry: 850 rpm
